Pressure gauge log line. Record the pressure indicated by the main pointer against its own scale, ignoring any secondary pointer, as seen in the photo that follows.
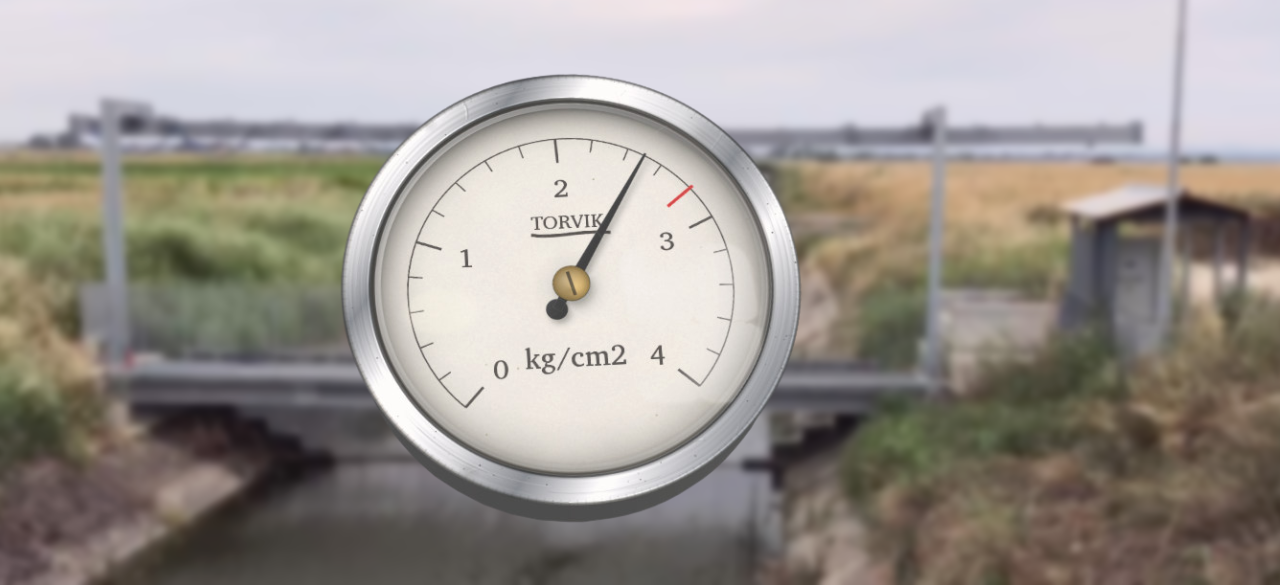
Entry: 2.5 kg/cm²
